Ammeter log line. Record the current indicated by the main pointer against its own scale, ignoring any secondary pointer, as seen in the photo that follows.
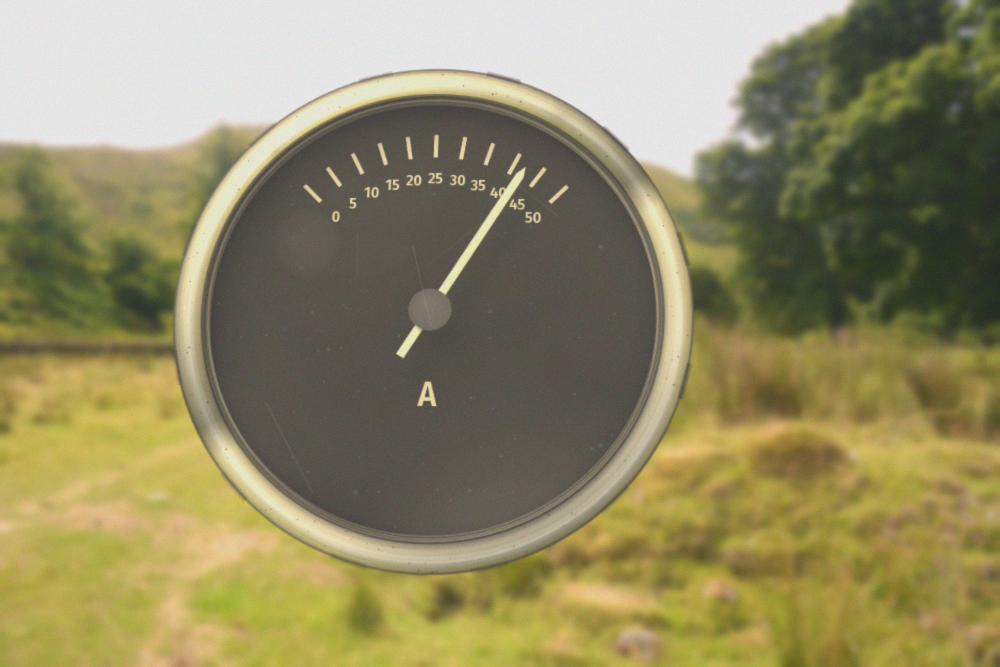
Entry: 42.5 A
